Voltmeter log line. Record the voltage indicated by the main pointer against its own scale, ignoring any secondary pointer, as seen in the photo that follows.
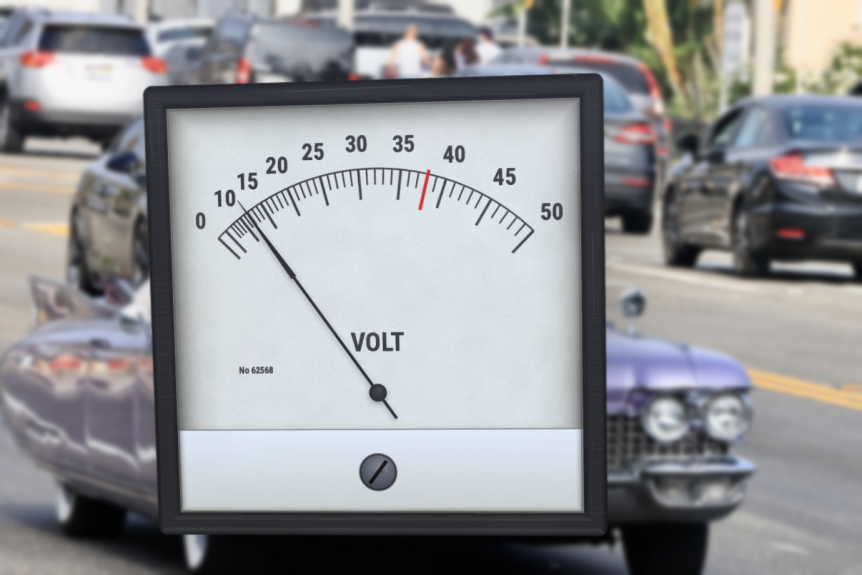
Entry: 12 V
